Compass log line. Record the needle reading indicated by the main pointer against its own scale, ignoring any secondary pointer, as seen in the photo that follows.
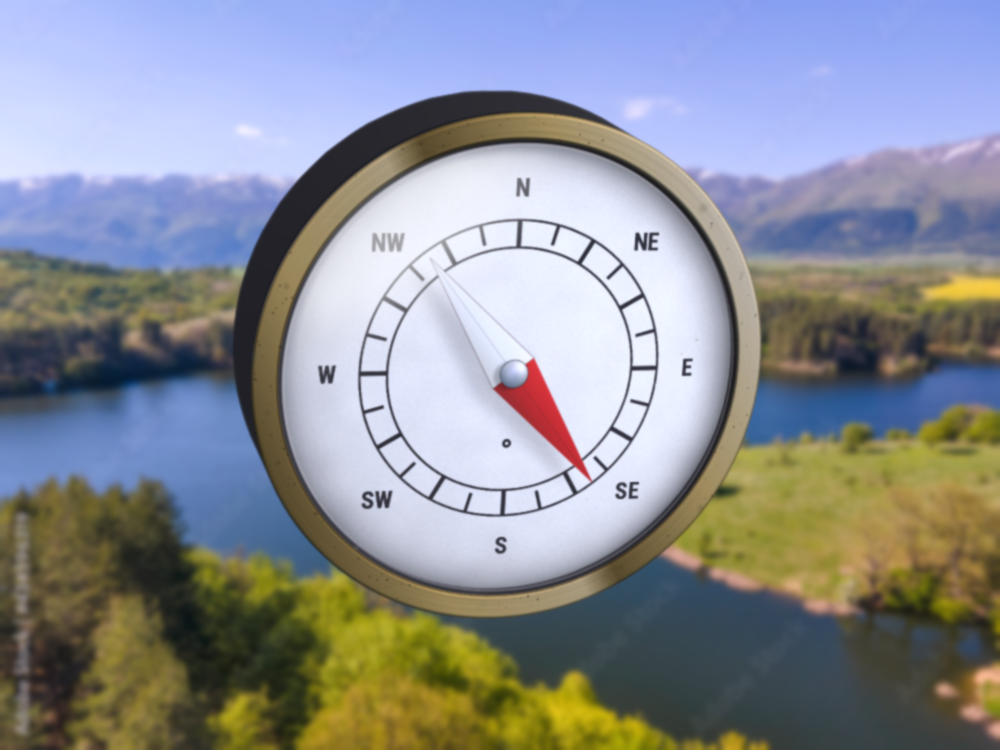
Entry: 142.5 °
